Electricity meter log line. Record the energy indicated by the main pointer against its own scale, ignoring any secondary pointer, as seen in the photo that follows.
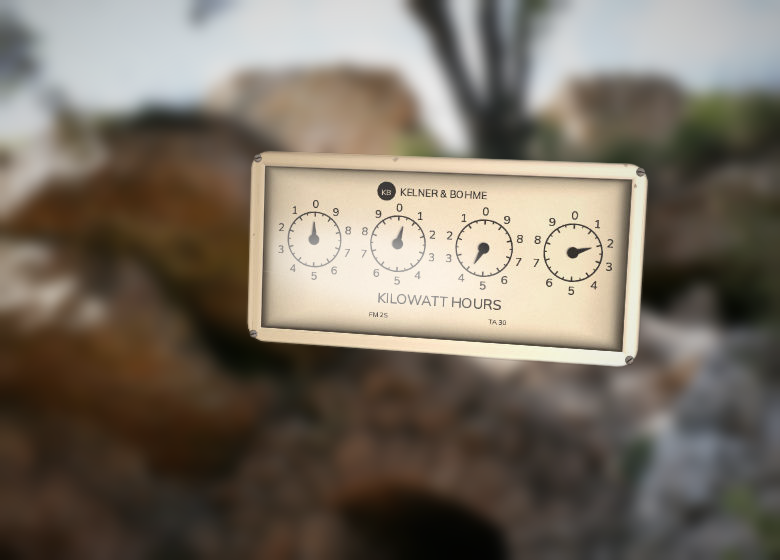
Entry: 42 kWh
